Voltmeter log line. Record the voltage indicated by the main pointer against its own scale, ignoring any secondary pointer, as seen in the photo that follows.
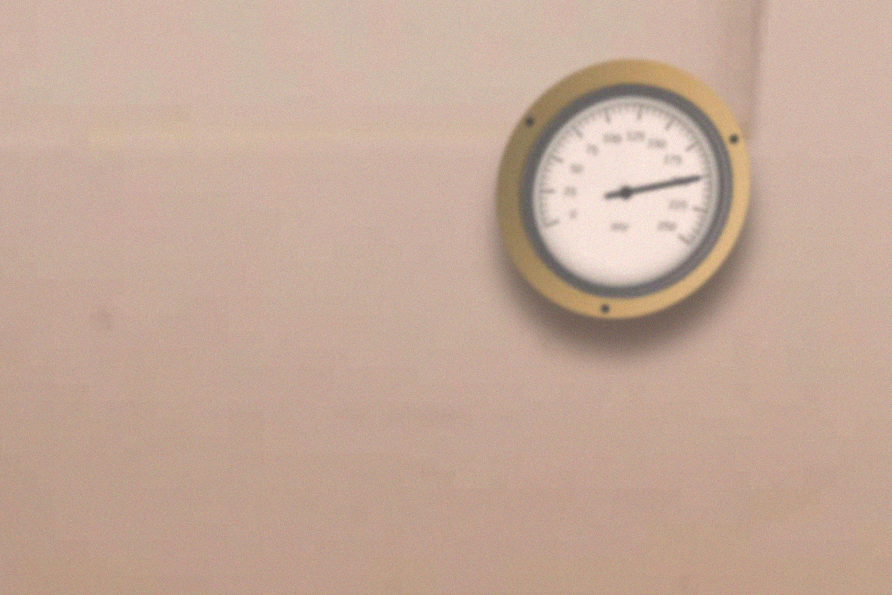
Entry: 200 mV
